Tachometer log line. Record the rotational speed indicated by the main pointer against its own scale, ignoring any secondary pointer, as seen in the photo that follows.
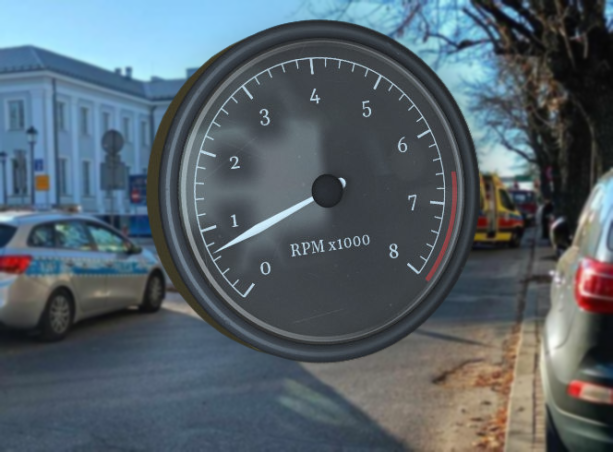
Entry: 700 rpm
